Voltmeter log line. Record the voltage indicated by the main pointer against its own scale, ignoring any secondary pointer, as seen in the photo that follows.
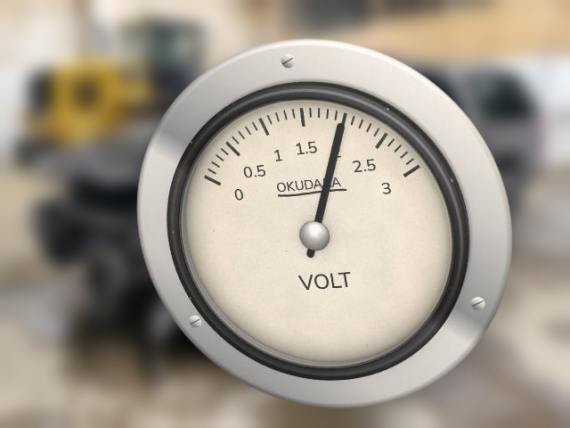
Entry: 2 V
